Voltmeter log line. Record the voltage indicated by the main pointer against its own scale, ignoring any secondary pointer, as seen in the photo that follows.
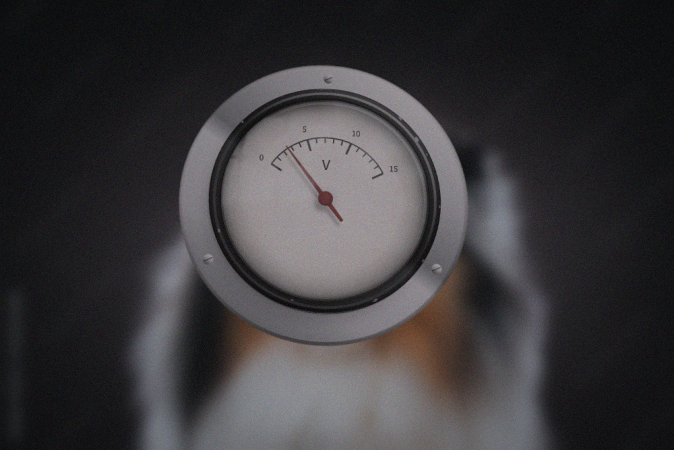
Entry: 2.5 V
